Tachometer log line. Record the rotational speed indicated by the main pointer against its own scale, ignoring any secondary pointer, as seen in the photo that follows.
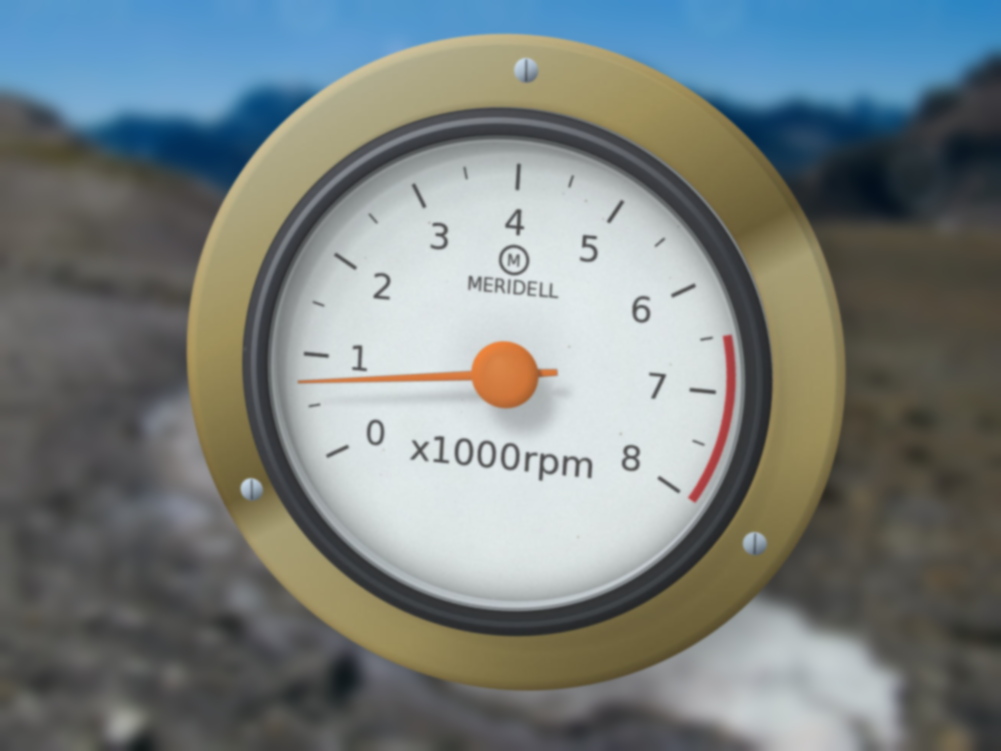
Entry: 750 rpm
